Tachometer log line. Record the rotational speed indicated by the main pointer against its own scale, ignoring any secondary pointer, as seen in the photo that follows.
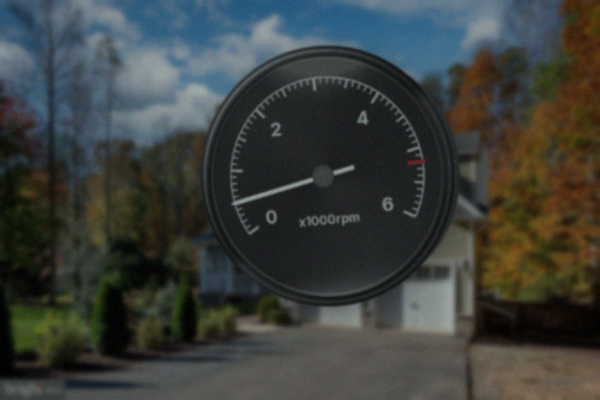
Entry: 500 rpm
